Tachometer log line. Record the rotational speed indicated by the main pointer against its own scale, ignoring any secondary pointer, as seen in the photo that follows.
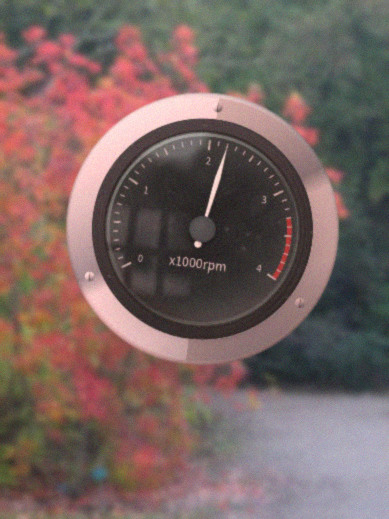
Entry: 2200 rpm
